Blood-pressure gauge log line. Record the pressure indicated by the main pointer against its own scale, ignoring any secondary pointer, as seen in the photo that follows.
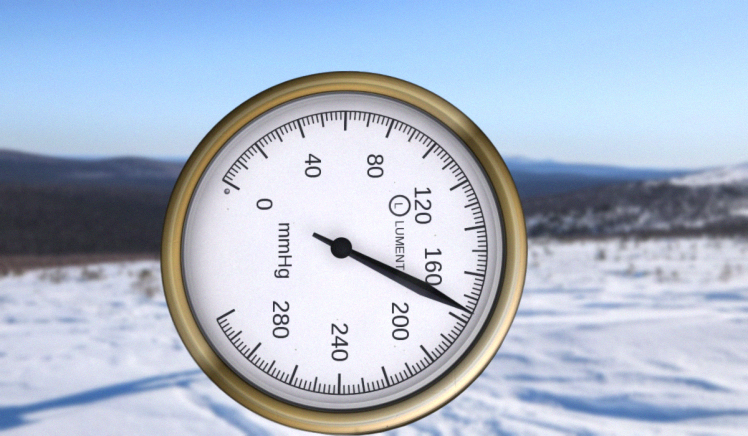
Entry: 176 mmHg
